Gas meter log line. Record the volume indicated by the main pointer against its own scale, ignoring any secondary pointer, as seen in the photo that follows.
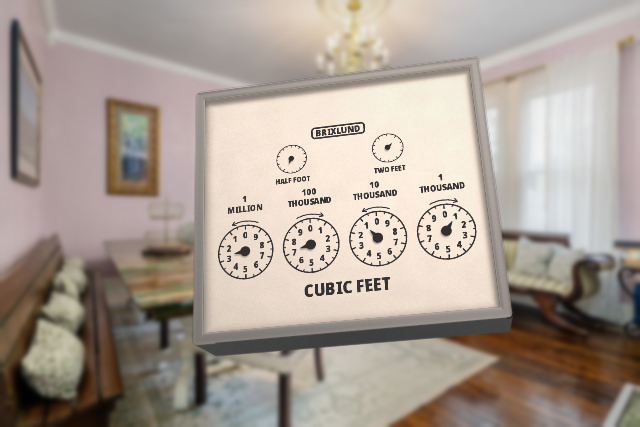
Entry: 271100 ft³
